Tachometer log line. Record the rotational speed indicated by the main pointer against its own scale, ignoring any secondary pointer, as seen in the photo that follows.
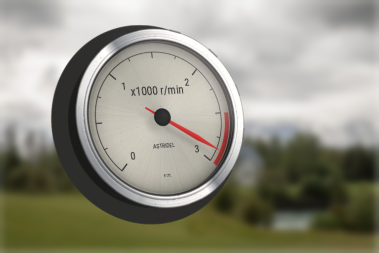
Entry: 2875 rpm
